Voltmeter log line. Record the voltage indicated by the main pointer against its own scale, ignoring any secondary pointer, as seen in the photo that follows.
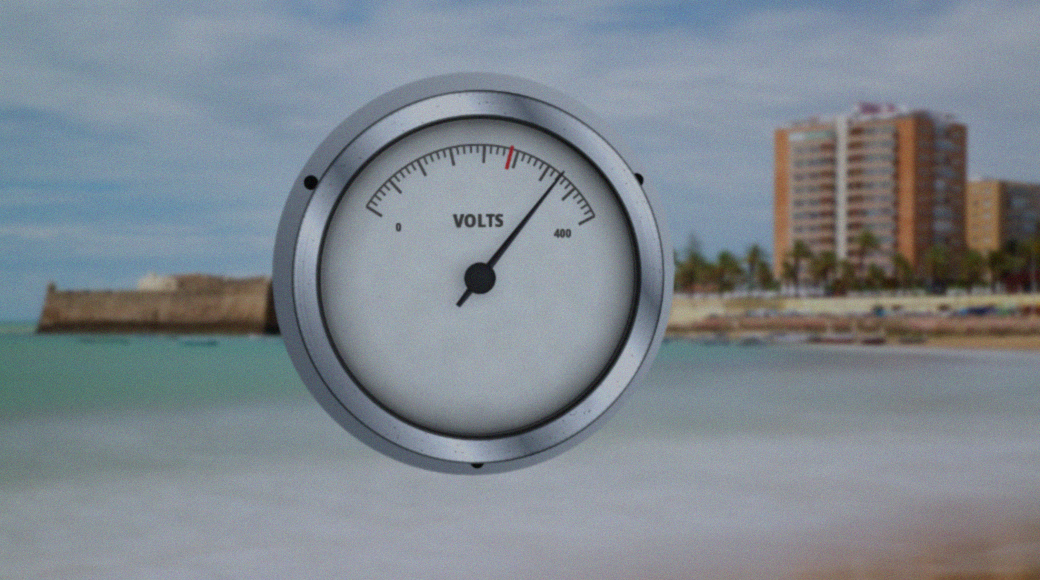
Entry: 320 V
